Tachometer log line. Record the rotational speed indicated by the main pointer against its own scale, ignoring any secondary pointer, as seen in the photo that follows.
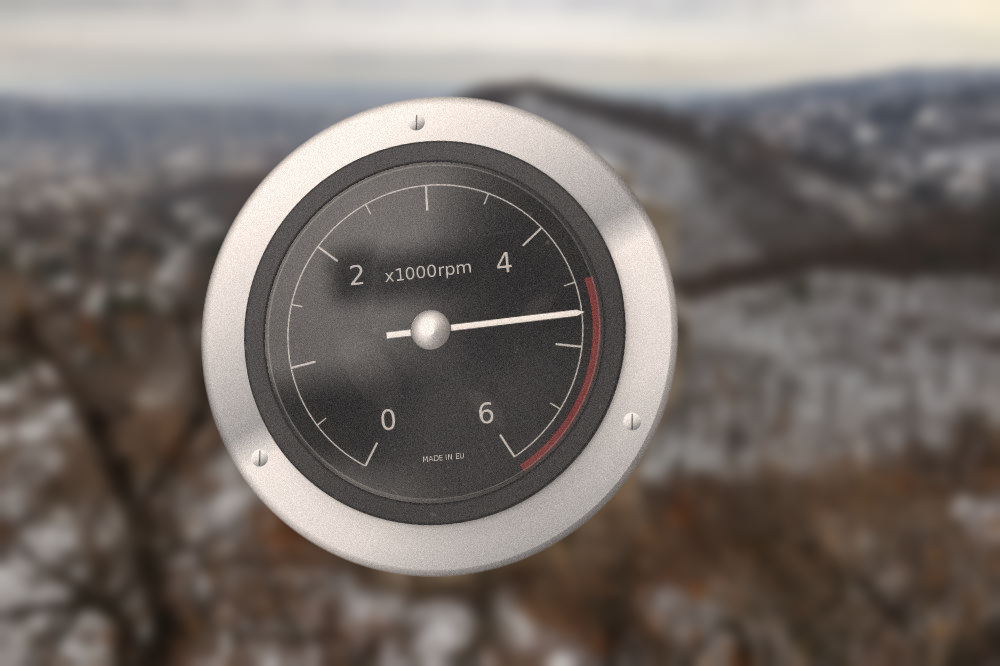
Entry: 4750 rpm
